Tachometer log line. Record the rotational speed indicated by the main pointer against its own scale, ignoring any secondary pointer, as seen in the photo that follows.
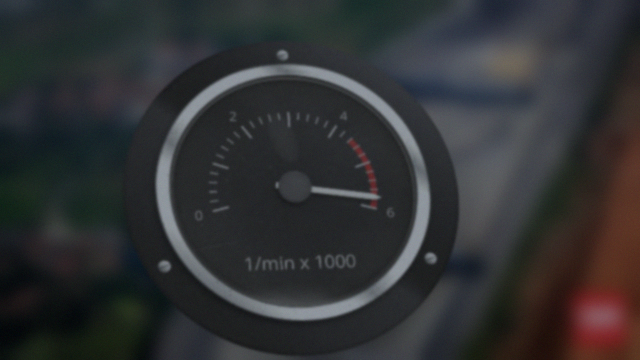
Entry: 5800 rpm
